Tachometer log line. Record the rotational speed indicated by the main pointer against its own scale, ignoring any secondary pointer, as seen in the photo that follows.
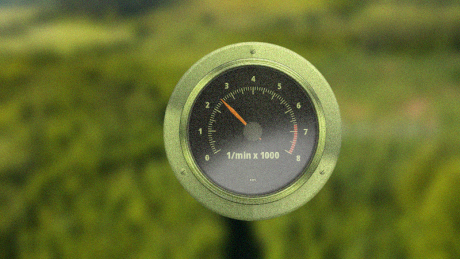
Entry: 2500 rpm
